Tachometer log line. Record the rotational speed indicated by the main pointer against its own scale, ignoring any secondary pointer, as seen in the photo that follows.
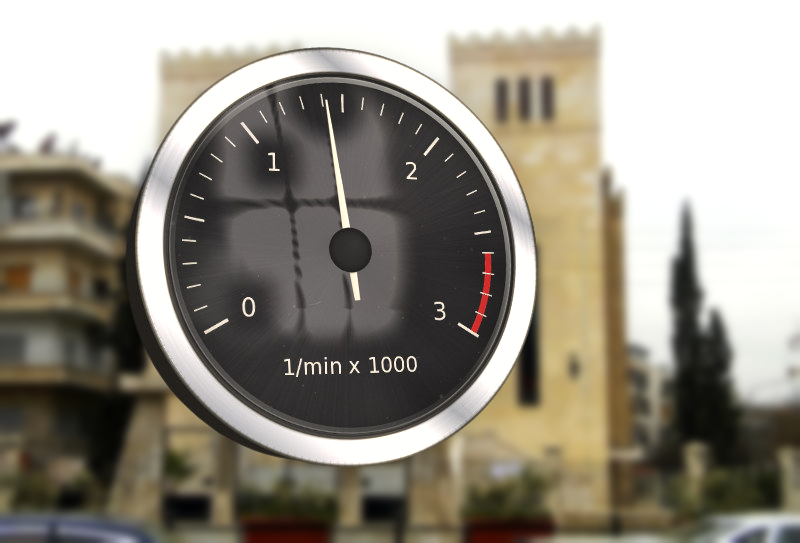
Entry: 1400 rpm
